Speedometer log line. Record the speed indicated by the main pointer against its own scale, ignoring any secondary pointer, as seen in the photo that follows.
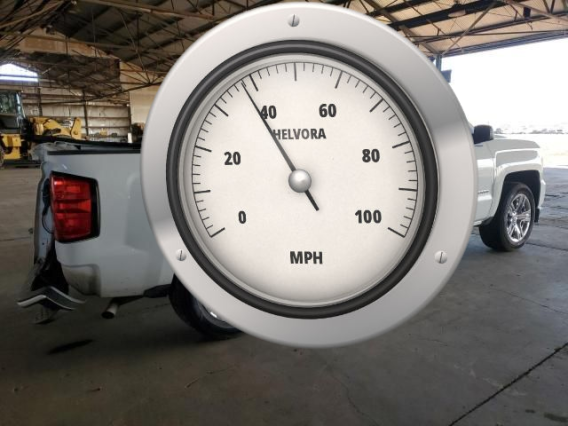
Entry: 38 mph
